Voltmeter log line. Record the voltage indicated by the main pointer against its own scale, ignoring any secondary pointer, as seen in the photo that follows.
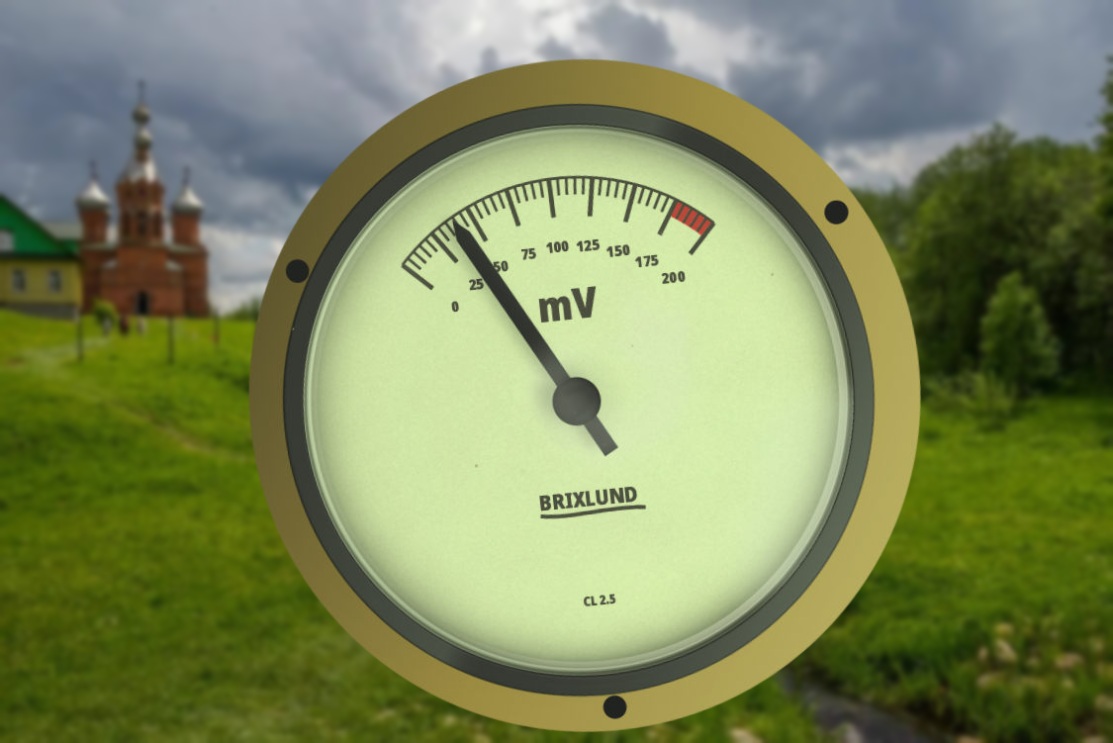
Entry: 40 mV
